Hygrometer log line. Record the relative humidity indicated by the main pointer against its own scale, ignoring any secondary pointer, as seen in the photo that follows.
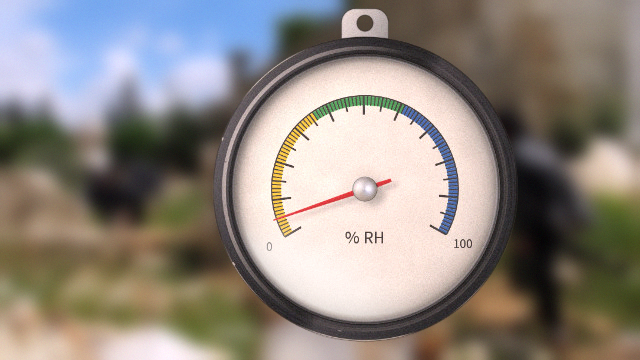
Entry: 5 %
